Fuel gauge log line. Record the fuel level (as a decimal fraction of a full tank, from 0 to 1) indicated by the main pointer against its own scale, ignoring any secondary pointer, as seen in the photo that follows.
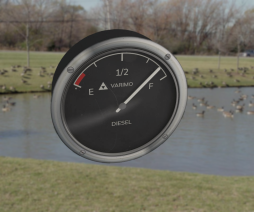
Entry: 0.875
